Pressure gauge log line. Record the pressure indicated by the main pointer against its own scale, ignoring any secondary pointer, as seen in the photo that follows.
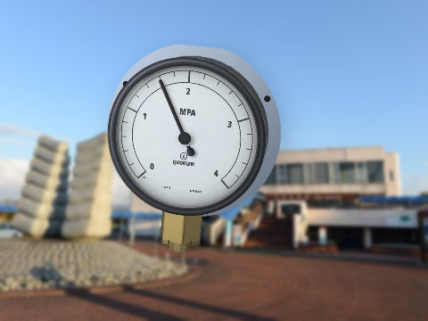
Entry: 1.6 MPa
